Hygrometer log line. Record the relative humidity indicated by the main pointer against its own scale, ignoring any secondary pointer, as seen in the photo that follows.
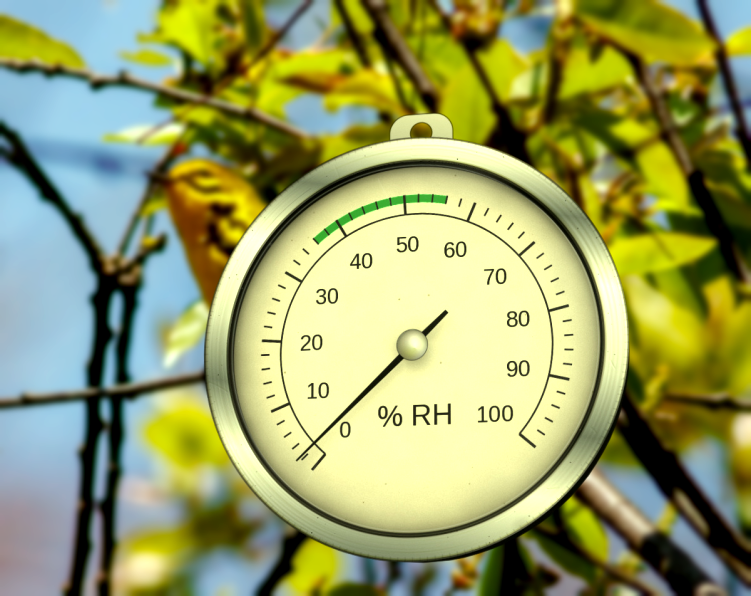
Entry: 2 %
